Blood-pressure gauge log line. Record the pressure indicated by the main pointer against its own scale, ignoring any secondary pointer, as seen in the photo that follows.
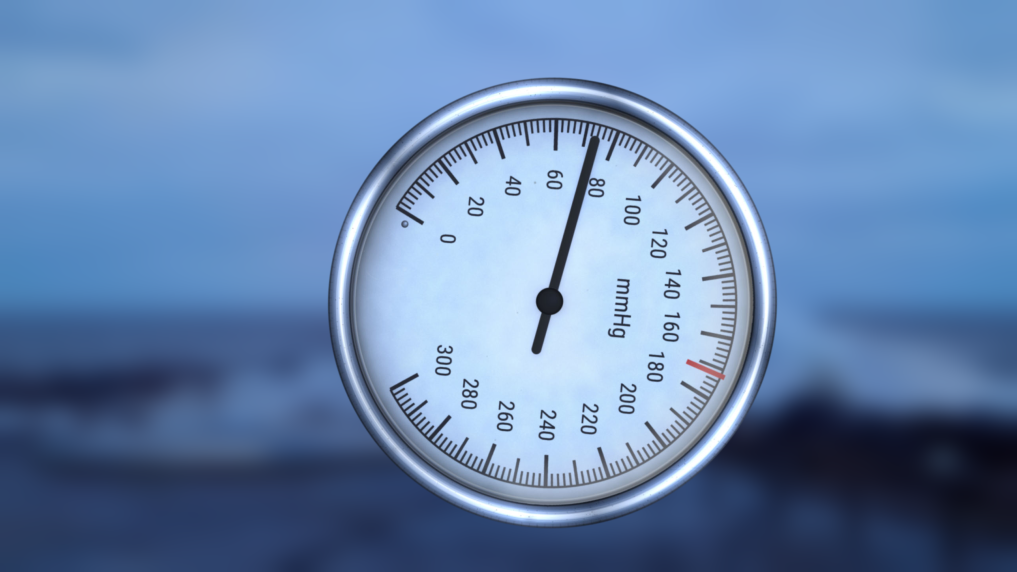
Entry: 74 mmHg
